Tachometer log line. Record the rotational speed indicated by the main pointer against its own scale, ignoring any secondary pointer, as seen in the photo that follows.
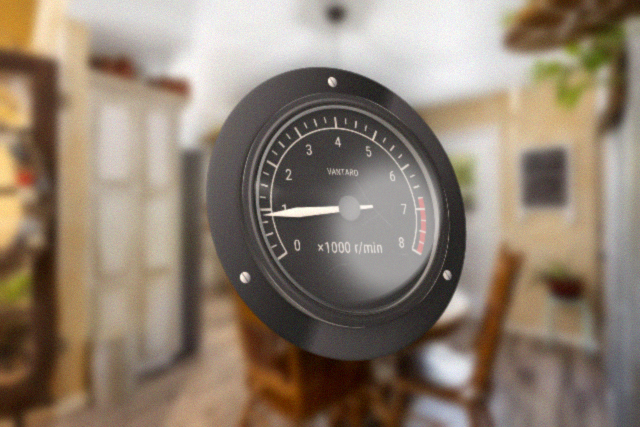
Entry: 875 rpm
